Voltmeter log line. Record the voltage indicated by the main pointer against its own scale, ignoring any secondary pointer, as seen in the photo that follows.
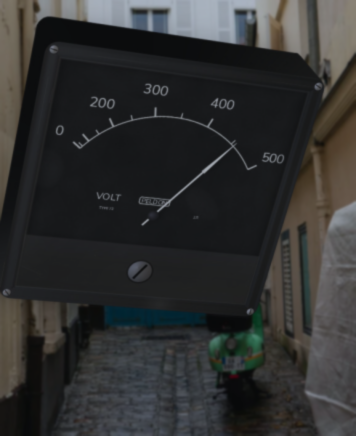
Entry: 450 V
